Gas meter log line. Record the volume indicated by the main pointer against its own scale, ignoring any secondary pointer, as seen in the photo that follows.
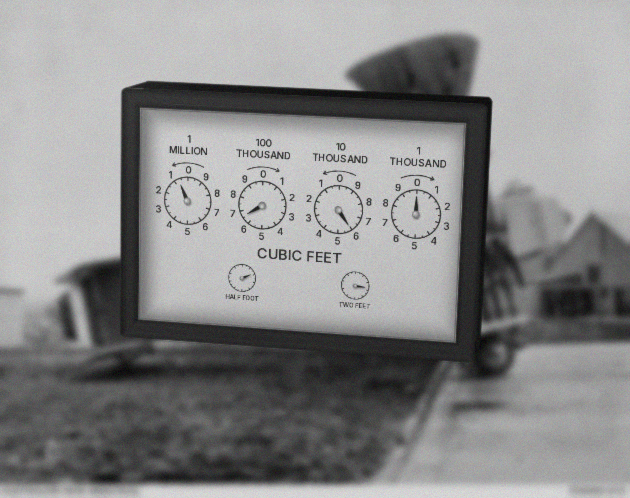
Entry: 66000 ft³
